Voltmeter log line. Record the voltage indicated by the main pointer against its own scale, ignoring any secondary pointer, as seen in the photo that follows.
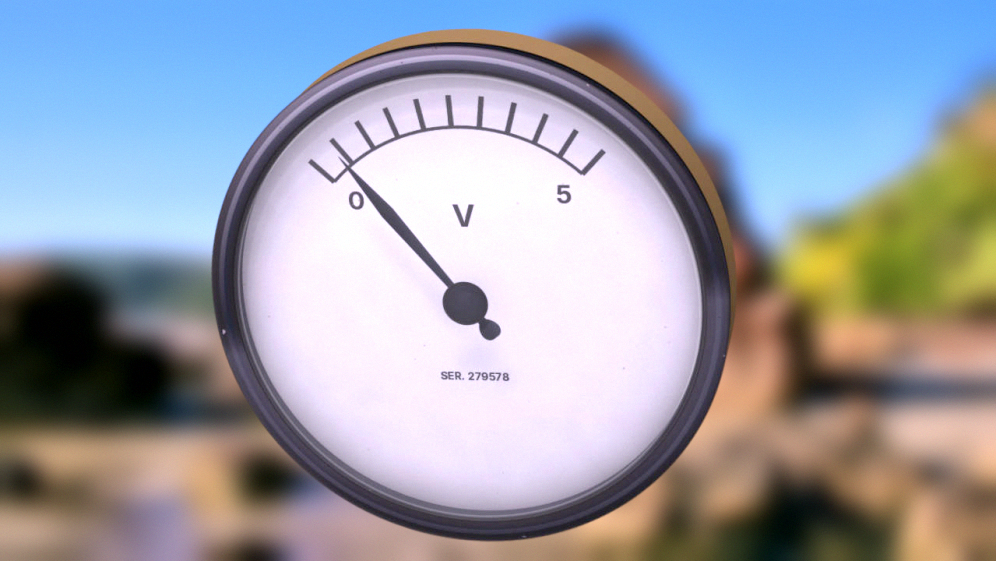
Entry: 0.5 V
